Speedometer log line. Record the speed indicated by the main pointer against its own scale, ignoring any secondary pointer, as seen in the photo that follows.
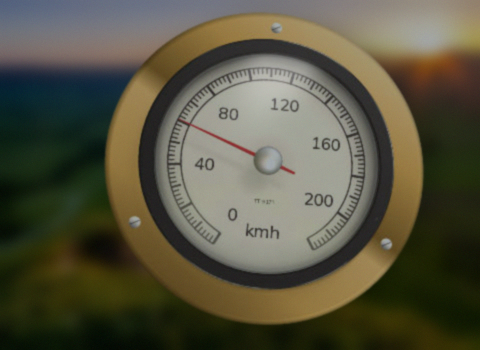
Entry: 60 km/h
